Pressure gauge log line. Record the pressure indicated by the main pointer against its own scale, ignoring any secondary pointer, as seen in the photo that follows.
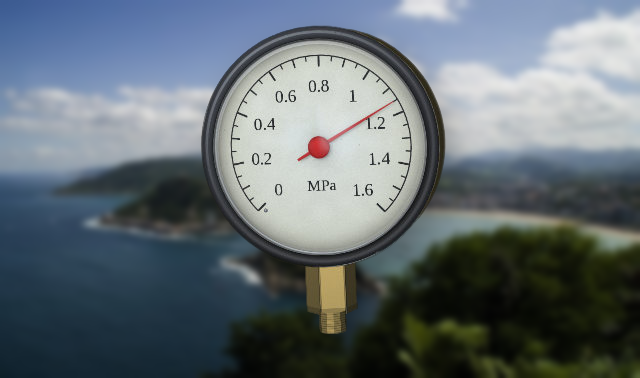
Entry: 1.15 MPa
